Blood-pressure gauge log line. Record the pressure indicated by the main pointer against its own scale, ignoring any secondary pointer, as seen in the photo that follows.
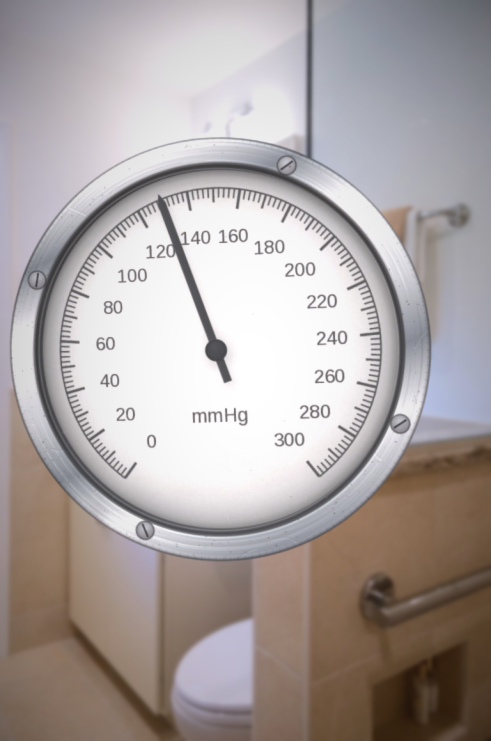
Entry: 130 mmHg
